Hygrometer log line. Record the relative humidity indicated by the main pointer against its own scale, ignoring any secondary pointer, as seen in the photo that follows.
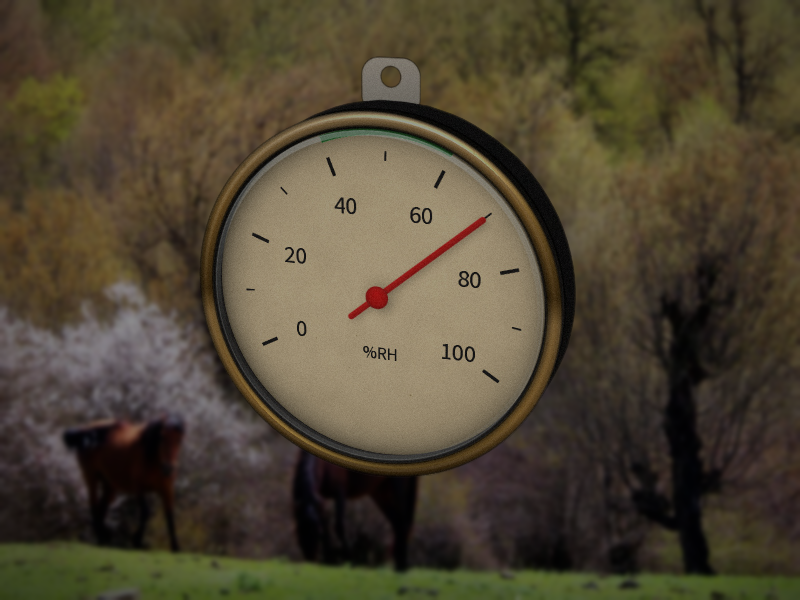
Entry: 70 %
